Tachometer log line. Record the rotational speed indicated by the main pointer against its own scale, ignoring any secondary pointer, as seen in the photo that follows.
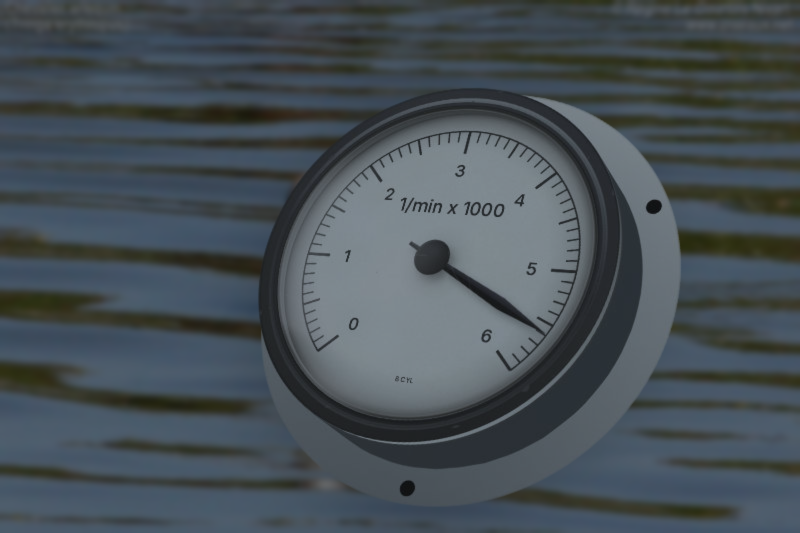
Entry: 5600 rpm
